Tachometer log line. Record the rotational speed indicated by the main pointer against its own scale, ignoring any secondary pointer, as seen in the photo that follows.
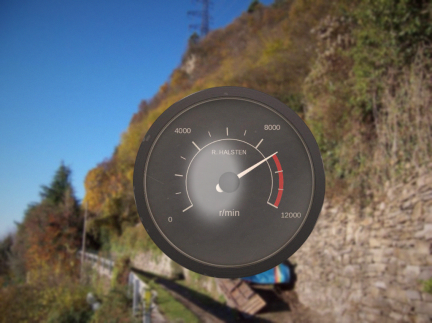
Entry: 9000 rpm
